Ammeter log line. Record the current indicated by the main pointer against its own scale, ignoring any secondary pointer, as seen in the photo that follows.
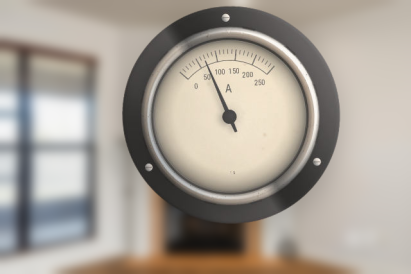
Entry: 70 A
